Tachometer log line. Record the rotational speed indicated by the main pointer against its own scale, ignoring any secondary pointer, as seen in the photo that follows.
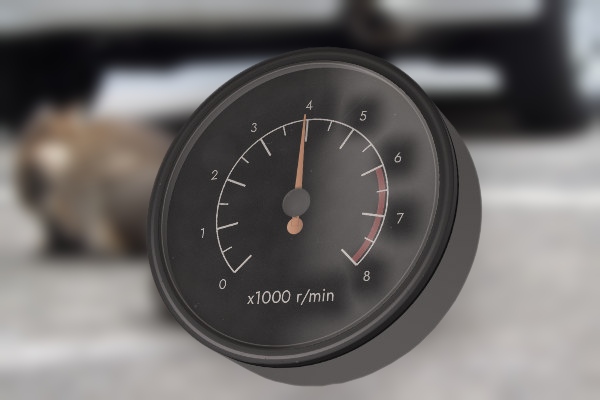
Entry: 4000 rpm
